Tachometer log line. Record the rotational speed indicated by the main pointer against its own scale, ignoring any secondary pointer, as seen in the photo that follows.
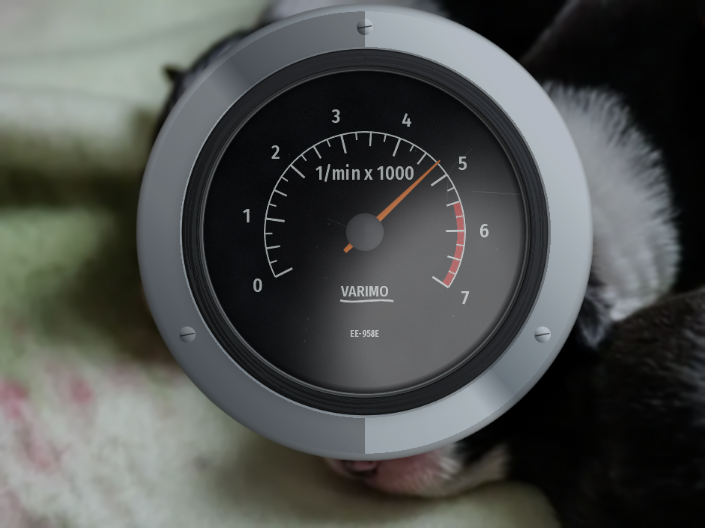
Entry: 4750 rpm
